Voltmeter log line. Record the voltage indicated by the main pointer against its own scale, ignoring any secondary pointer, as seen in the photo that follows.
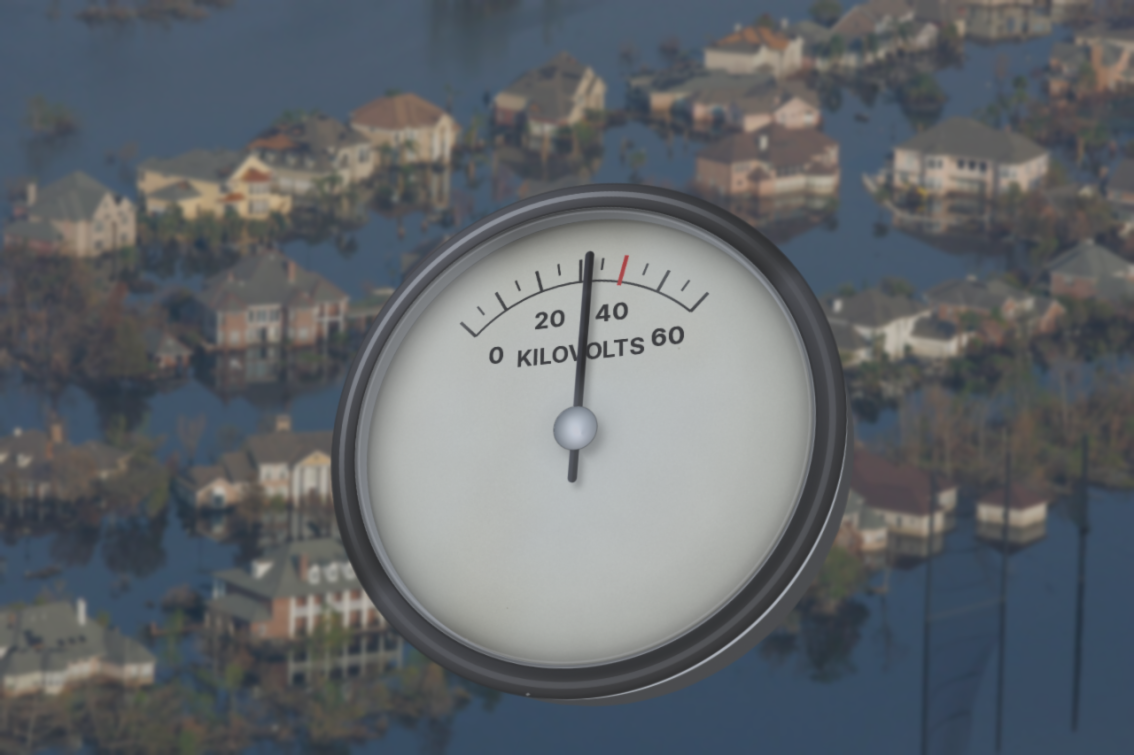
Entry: 32.5 kV
